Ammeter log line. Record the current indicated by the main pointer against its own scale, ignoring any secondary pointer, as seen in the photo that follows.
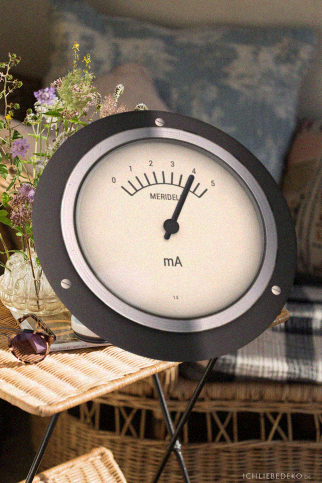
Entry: 4 mA
